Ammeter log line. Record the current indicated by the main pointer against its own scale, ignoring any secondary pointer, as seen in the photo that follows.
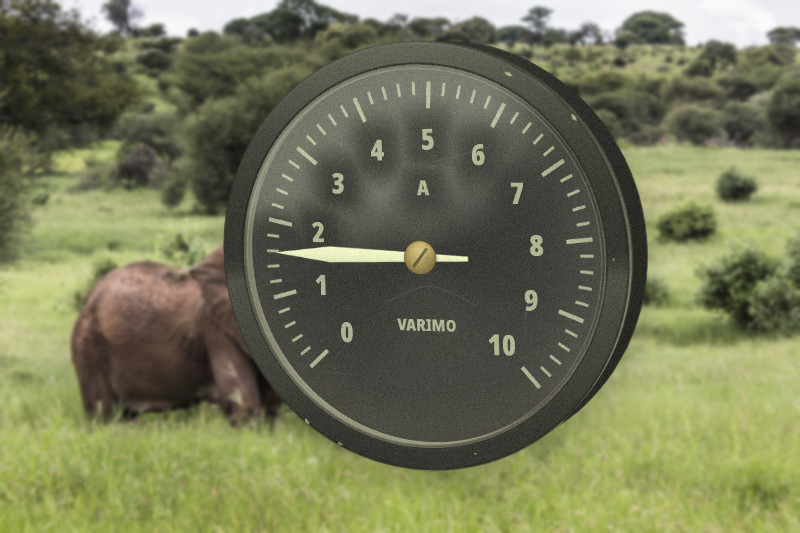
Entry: 1.6 A
